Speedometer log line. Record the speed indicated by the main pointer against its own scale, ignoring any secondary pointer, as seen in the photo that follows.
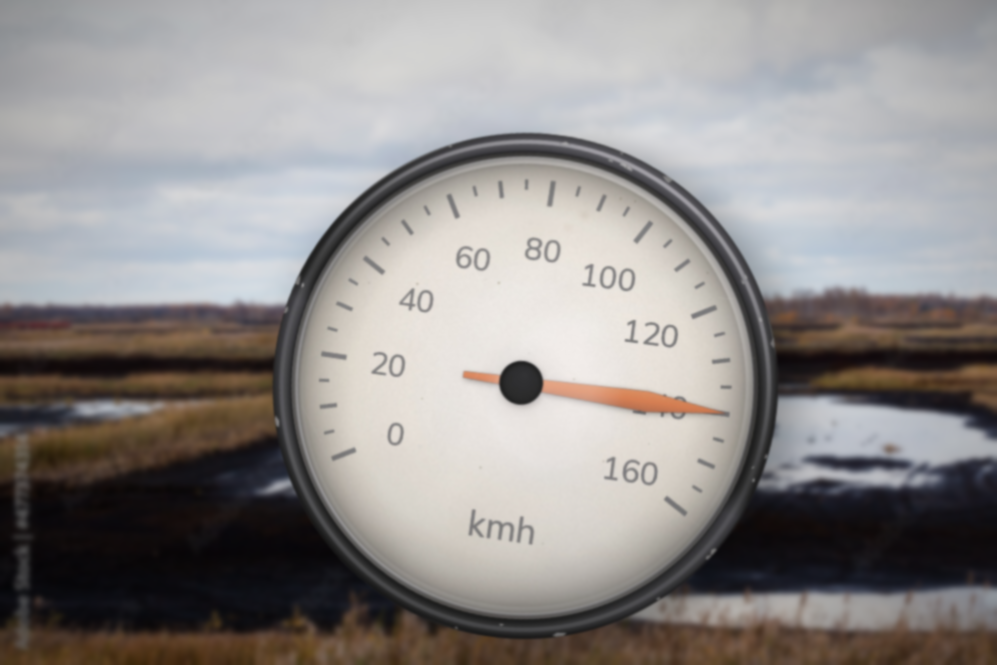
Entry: 140 km/h
